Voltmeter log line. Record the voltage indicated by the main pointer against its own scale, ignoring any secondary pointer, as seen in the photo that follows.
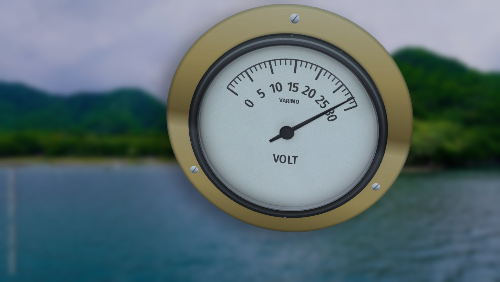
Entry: 28 V
